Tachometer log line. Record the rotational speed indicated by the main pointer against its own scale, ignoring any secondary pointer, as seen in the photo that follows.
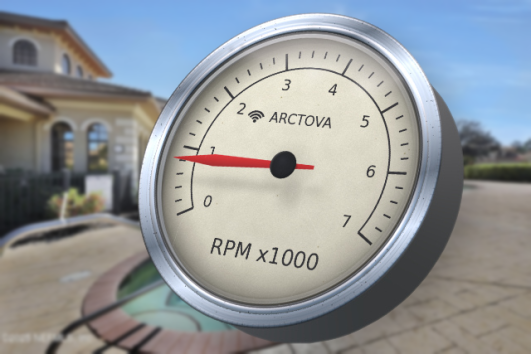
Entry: 800 rpm
